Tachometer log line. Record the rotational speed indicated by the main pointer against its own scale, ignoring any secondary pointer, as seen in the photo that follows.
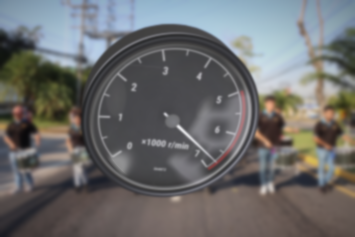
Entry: 6750 rpm
